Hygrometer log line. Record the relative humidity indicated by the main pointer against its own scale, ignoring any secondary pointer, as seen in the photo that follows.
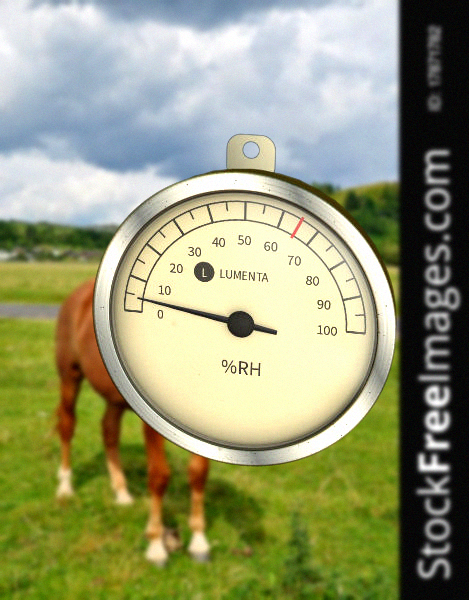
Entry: 5 %
